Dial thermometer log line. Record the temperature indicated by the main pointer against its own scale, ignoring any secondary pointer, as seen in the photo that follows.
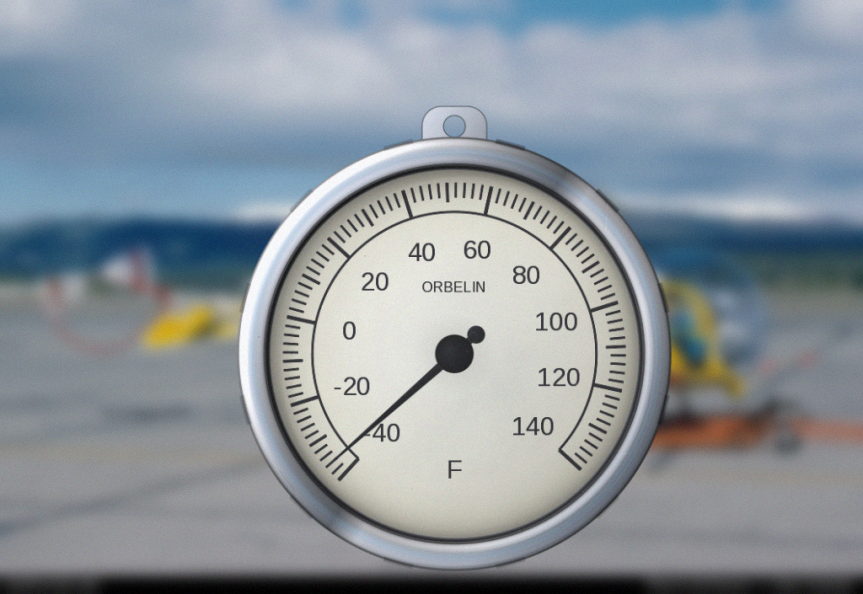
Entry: -36 °F
